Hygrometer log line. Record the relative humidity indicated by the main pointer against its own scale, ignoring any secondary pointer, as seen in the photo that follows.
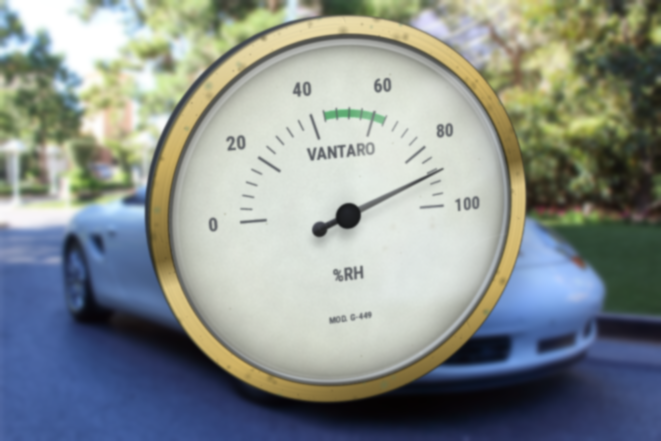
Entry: 88 %
